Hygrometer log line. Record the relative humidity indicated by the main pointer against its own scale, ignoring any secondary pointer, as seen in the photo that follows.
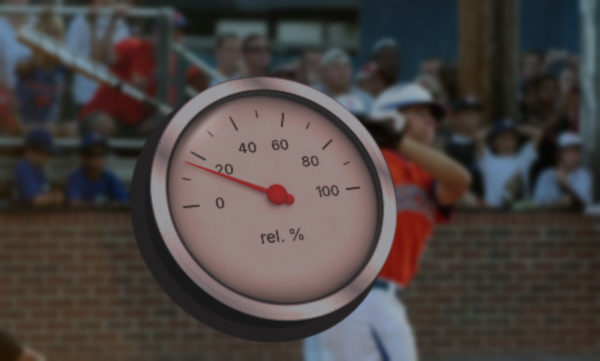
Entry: 15 %
